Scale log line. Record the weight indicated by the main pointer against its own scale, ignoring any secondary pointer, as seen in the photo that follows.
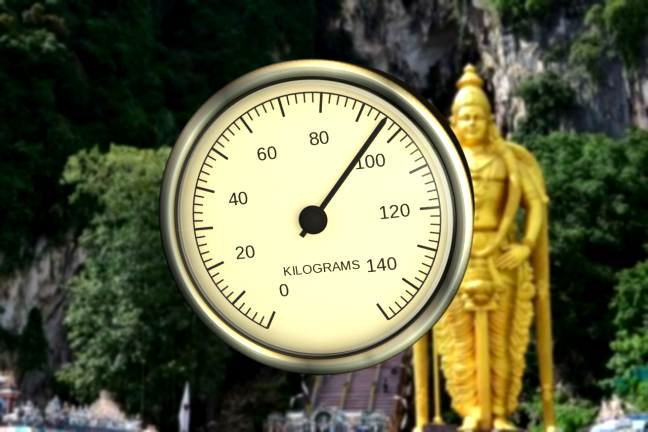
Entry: 96 kg
